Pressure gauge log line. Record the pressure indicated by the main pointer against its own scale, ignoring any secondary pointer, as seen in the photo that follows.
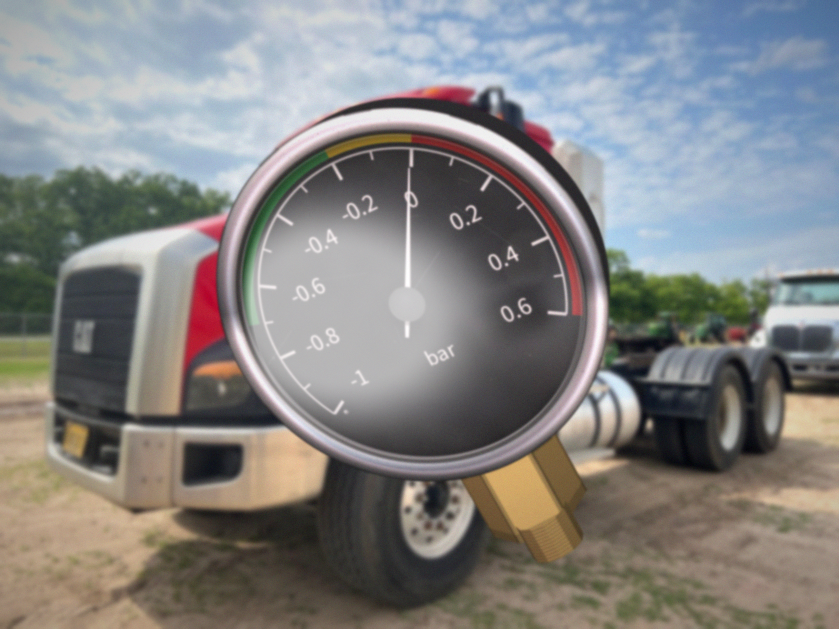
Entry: 0 bar
